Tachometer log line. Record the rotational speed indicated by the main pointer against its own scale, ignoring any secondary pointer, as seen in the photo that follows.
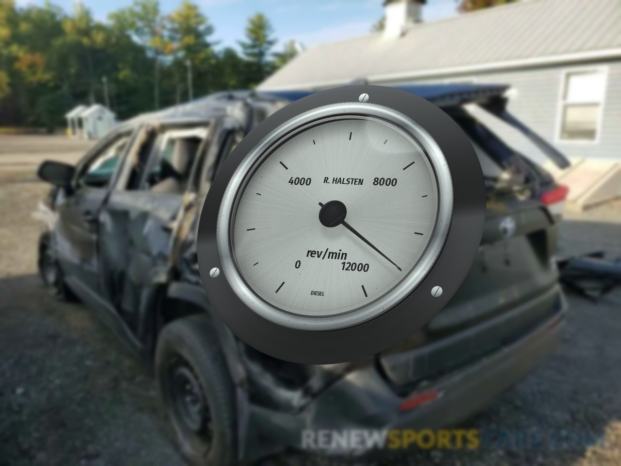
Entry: 11000 rpm
